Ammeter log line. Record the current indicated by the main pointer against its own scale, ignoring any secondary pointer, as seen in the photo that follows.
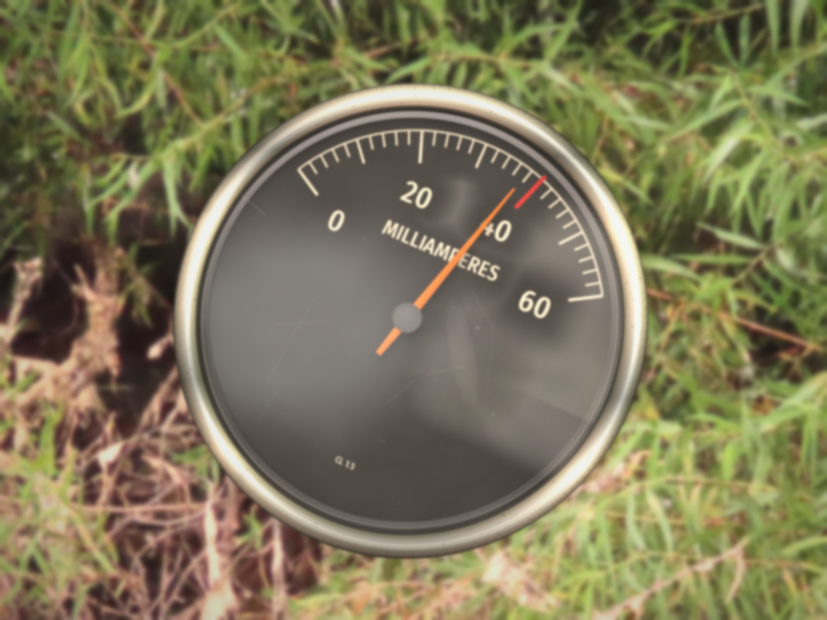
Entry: 38 mA
